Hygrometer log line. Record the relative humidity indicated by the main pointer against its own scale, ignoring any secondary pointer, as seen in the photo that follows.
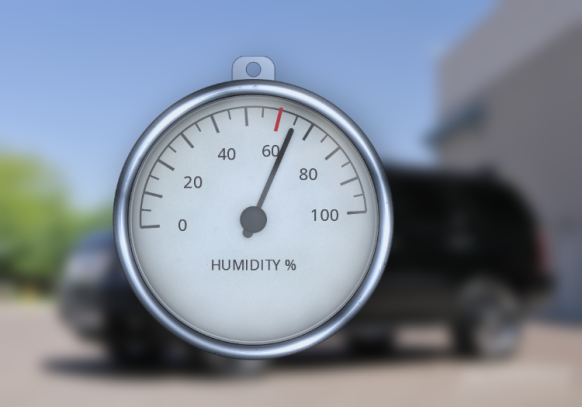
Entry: 65 %
